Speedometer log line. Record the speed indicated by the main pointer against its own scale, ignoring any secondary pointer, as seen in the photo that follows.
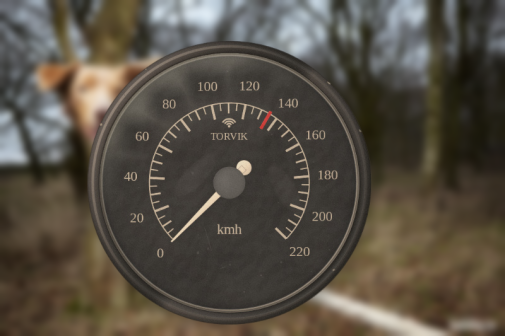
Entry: 0 km/h
